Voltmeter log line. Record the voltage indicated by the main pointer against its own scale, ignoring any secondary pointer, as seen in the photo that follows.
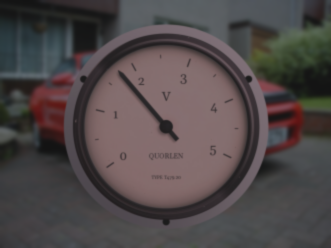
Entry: 1.75 V
